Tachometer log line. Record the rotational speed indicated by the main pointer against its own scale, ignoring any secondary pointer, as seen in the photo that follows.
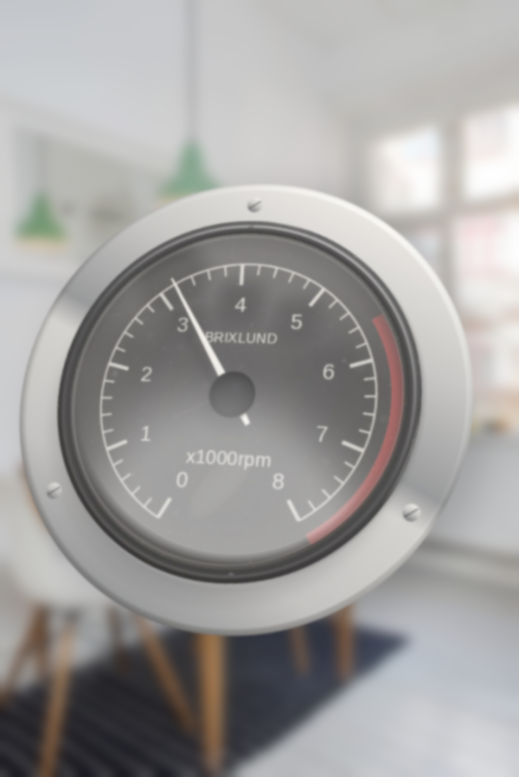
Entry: 3200 rpm
